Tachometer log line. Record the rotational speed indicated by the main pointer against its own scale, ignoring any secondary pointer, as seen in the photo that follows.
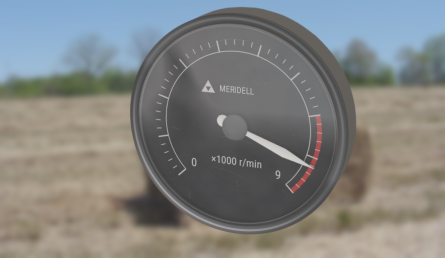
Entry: 8200 rpm
